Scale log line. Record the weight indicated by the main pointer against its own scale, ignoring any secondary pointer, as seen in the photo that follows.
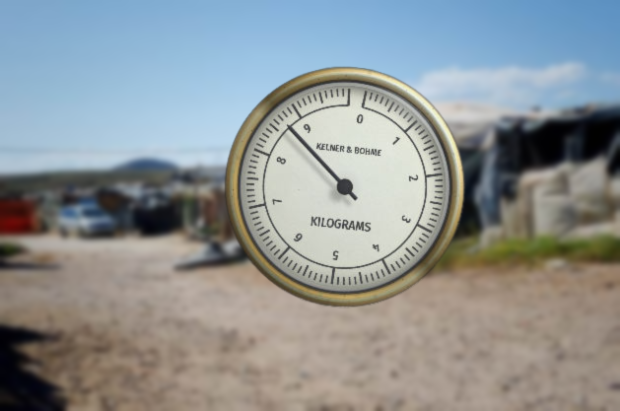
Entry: 8.7 kg
